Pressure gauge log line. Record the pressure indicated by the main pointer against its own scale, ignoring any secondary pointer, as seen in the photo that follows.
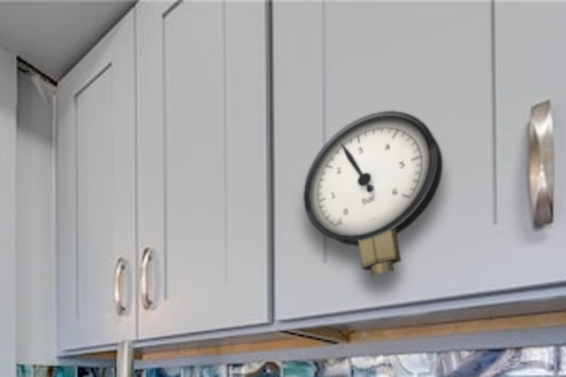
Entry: 2.6 bar
